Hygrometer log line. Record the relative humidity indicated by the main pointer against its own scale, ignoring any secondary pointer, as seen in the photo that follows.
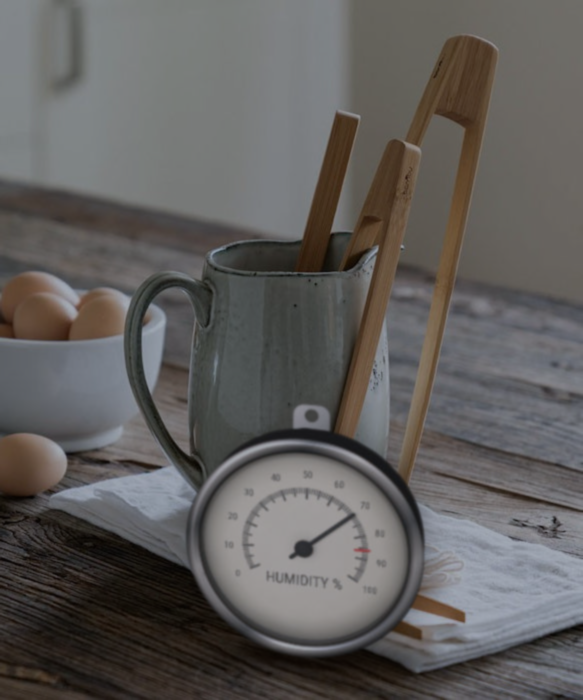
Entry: 70 %
